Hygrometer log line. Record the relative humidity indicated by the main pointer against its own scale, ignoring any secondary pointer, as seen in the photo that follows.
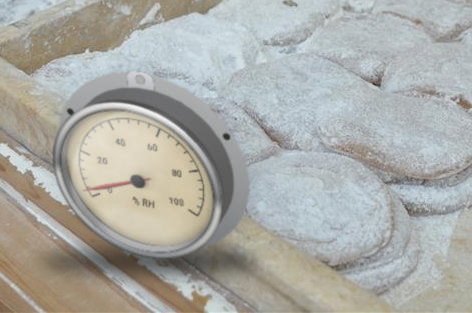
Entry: 4 %
